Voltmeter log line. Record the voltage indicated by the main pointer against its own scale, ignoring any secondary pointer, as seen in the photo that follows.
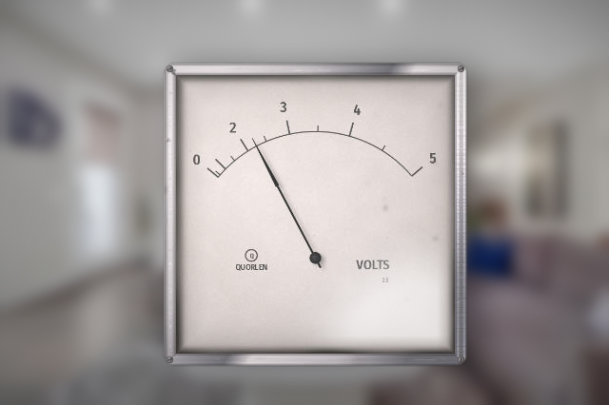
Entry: 2.25 V
